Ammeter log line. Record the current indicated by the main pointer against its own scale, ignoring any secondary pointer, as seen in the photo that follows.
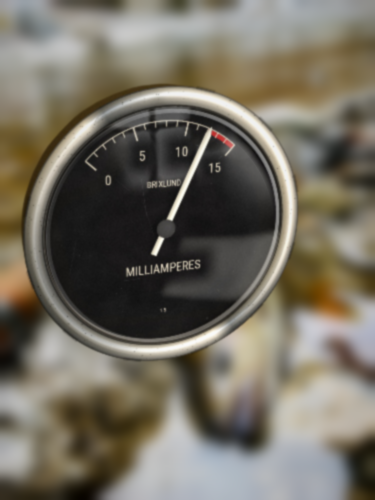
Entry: 12 mA
